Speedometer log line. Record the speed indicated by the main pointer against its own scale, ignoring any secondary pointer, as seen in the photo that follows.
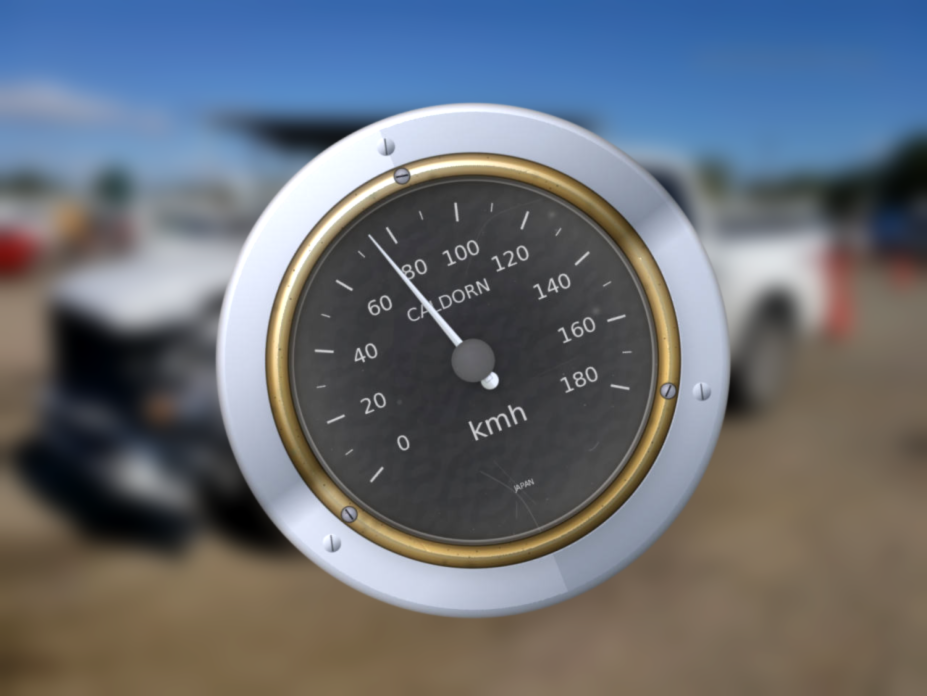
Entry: 75 km/h
